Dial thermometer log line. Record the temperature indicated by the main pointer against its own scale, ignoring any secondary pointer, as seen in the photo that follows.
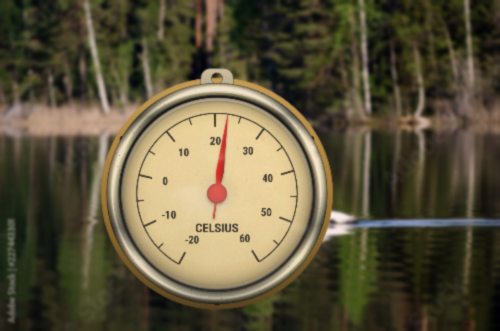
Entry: 22.5 °C
